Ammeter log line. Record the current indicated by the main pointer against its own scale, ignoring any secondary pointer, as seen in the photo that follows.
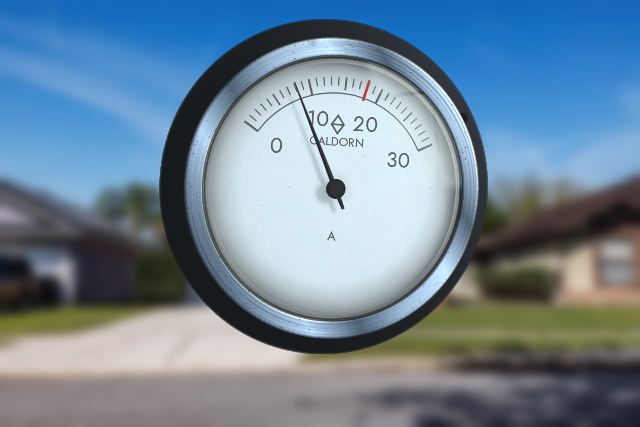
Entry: 8 A
